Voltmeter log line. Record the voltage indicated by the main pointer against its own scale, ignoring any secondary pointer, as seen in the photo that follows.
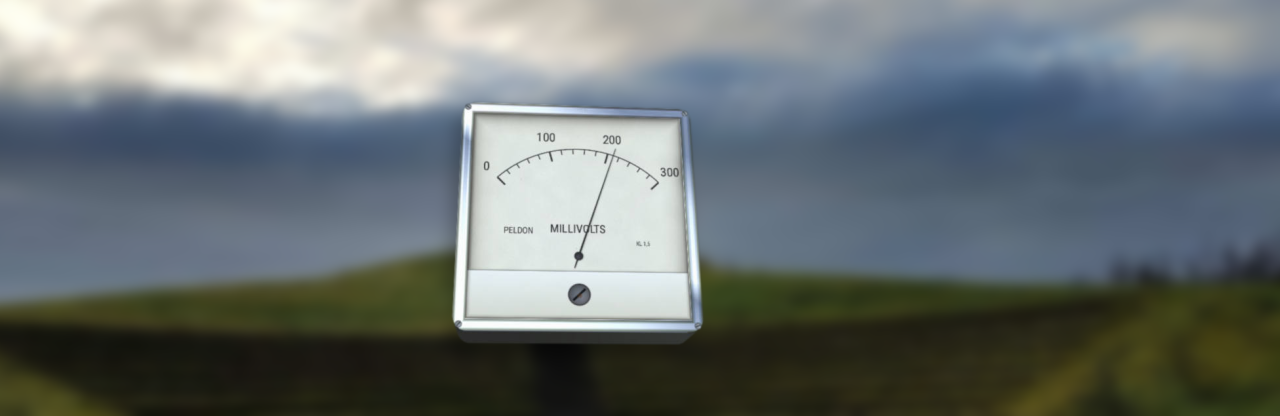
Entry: 210 mV
